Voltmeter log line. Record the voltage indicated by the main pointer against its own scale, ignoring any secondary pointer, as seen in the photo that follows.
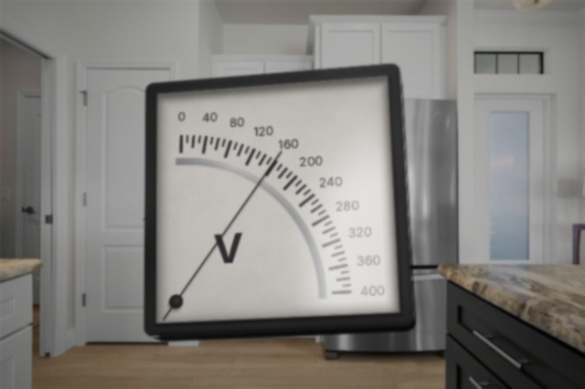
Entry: 160 V
